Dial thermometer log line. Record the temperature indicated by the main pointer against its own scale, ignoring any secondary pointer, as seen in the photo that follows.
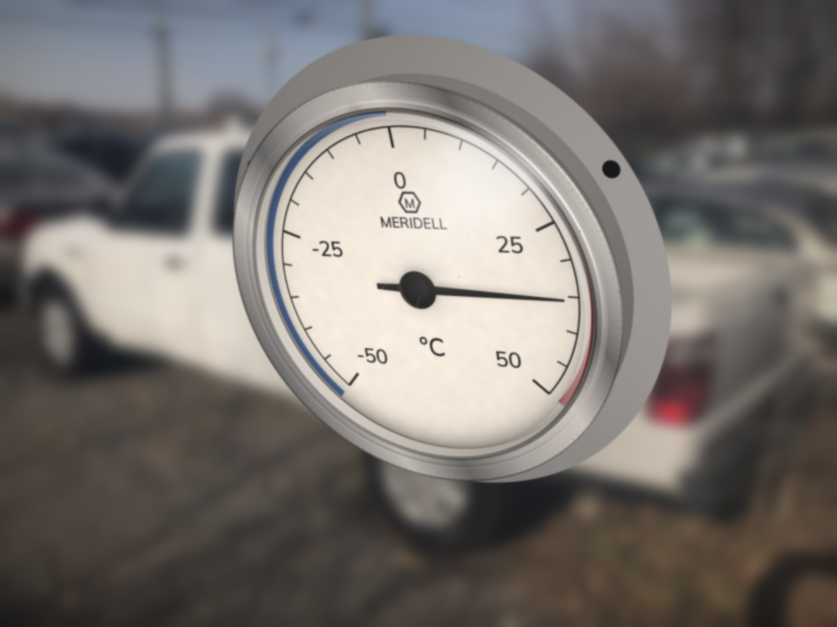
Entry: 35 °C
